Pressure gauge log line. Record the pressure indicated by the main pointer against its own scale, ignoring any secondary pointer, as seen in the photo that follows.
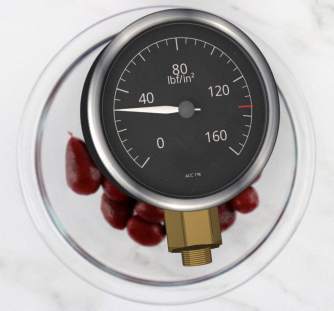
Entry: 30 psi
